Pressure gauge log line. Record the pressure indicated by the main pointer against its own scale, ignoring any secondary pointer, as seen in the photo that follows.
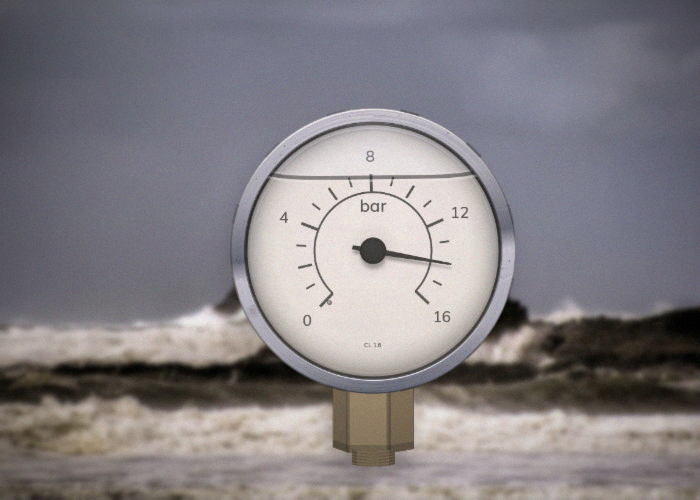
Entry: 14 bar
